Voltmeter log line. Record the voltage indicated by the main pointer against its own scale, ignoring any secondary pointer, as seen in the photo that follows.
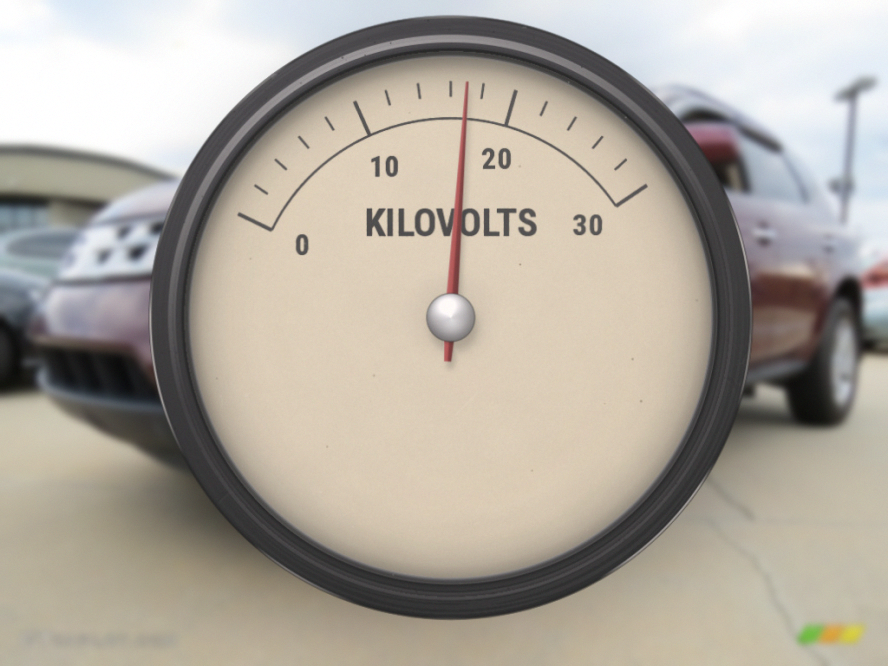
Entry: 17 kV
